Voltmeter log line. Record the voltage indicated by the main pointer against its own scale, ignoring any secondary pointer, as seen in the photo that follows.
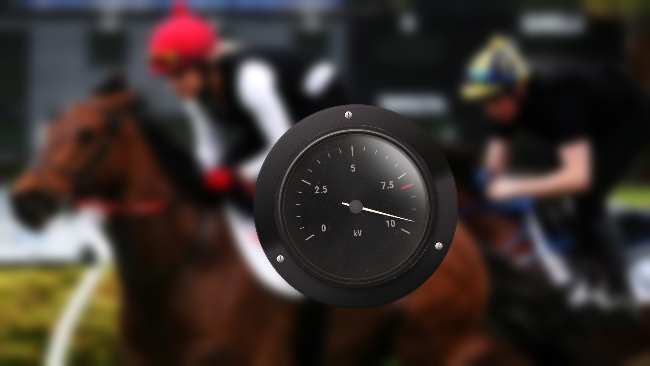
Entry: 9.5 kV
